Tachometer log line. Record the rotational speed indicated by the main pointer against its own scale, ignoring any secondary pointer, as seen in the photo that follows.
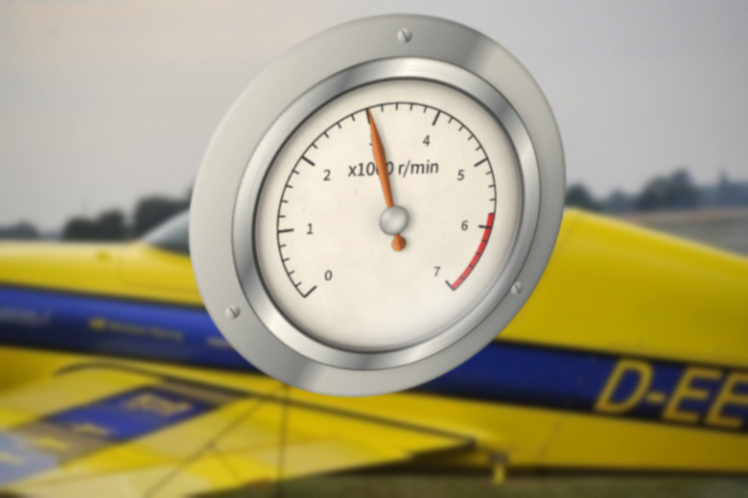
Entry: 3000 rpm
